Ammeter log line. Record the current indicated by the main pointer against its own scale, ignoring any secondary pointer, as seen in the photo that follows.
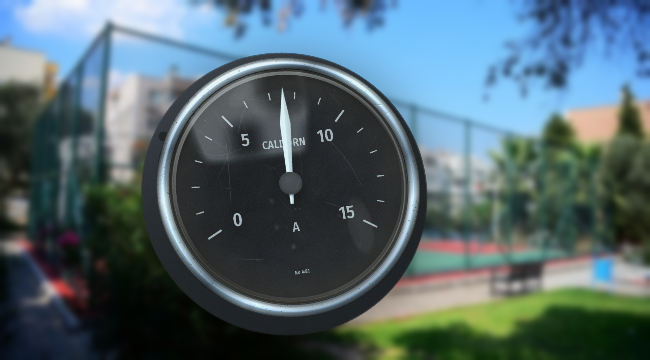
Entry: 7.5 A
